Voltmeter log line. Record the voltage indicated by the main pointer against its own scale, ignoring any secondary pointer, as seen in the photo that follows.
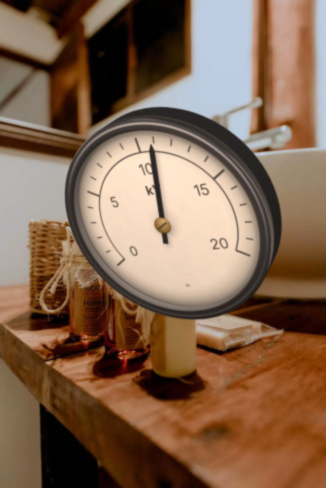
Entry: 11 kV
